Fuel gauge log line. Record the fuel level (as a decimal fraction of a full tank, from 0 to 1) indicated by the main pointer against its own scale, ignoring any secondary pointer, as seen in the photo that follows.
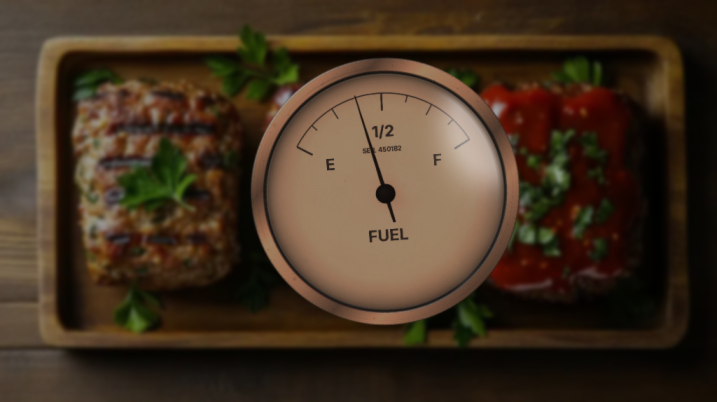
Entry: 0.375
